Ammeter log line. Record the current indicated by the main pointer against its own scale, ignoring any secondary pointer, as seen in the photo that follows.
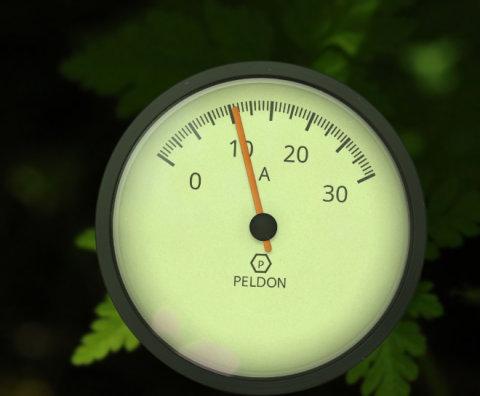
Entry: 10.5 A
